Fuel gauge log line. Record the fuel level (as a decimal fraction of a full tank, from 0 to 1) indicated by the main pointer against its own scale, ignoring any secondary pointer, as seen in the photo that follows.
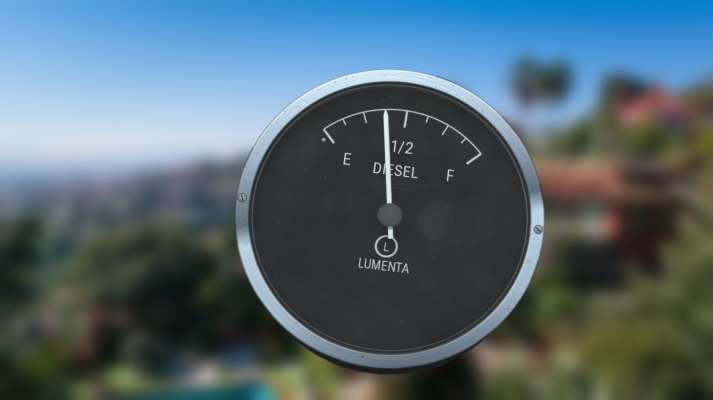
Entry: 0.375
